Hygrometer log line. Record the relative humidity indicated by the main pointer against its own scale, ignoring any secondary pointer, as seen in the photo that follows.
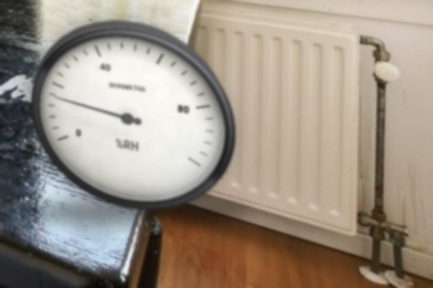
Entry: 16 %
